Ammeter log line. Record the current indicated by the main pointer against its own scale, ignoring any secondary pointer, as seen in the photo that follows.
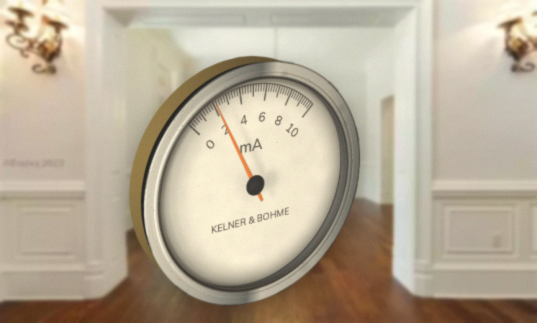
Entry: 2 mA
